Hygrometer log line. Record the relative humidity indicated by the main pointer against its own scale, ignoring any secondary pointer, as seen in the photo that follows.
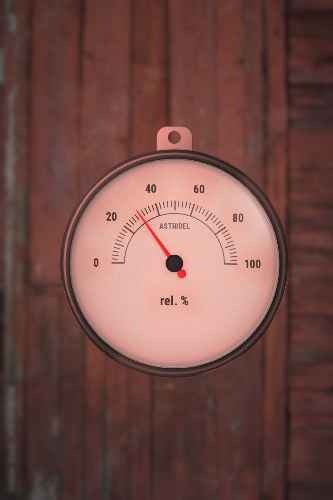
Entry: 30 %
